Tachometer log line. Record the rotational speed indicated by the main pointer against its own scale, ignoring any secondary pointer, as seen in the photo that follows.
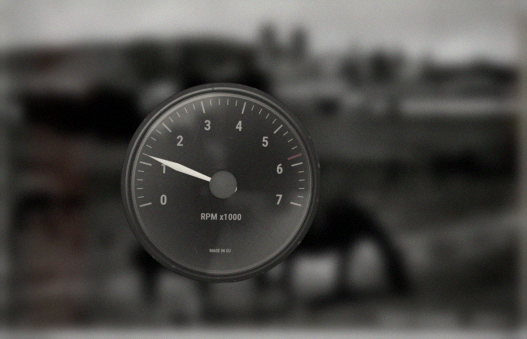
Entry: 1200 rpm
